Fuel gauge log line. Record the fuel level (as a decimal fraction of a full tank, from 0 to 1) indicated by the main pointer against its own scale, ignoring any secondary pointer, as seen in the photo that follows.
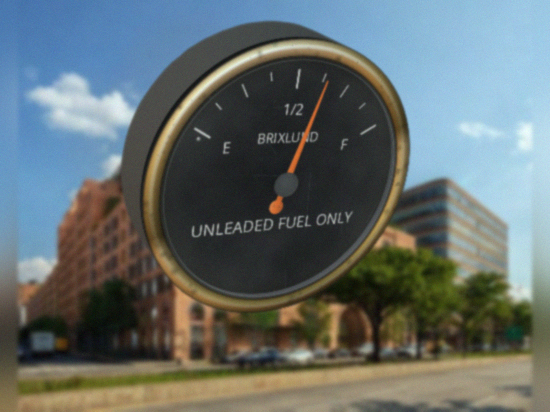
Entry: 0.625
